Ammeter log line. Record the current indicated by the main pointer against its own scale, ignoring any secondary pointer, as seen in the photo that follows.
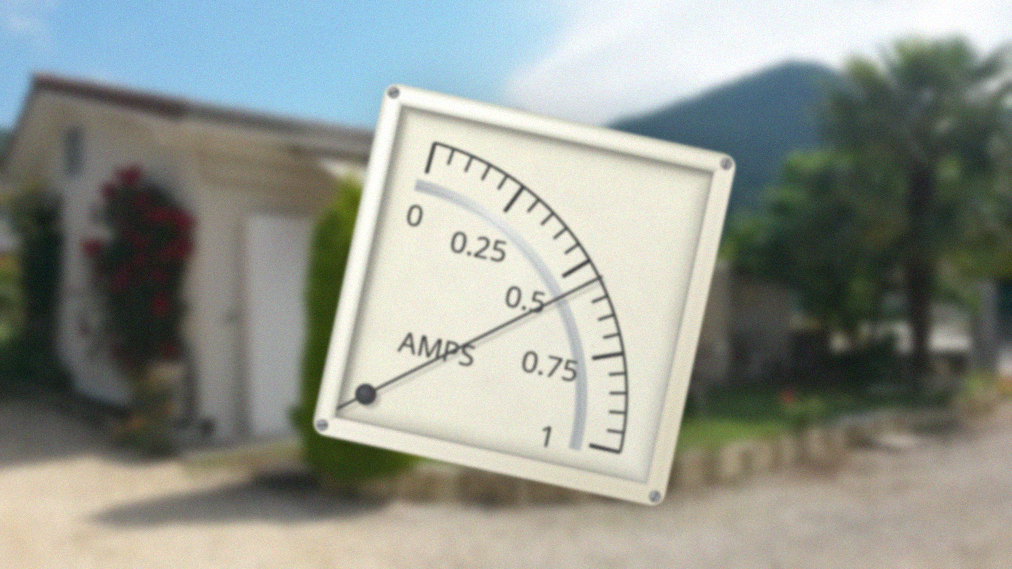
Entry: 0.55 A
